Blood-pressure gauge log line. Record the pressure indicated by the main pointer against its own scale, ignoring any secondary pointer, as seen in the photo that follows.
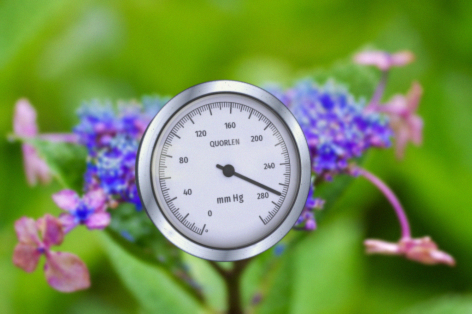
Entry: 270 mmHg
